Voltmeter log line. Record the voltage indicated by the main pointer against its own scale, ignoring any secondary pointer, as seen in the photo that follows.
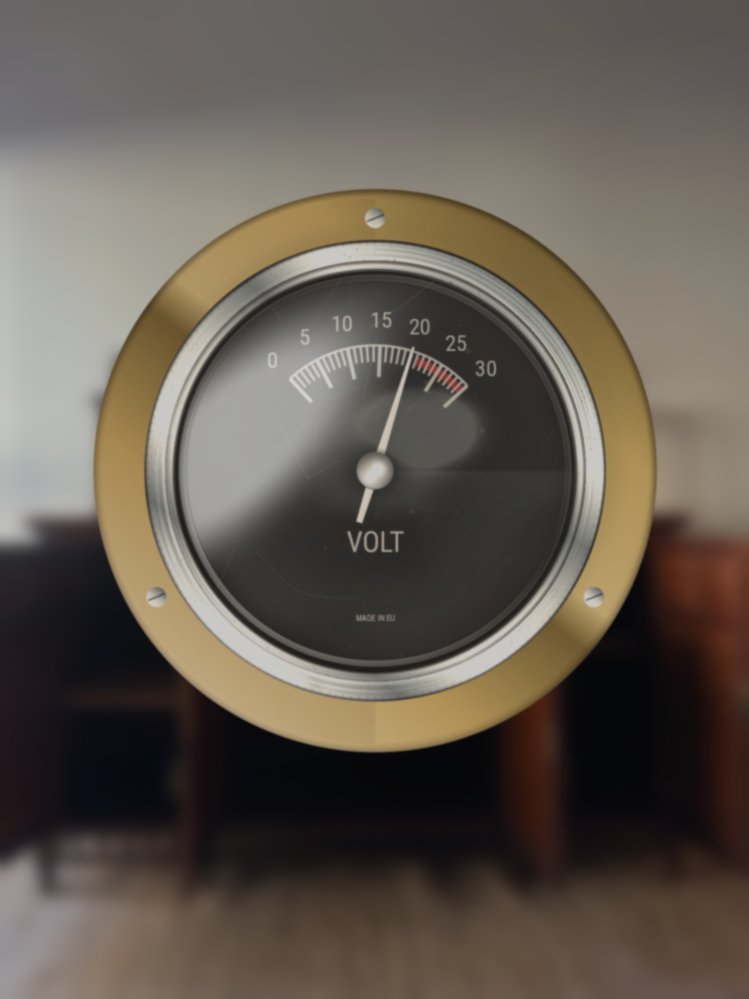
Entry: 20 V
